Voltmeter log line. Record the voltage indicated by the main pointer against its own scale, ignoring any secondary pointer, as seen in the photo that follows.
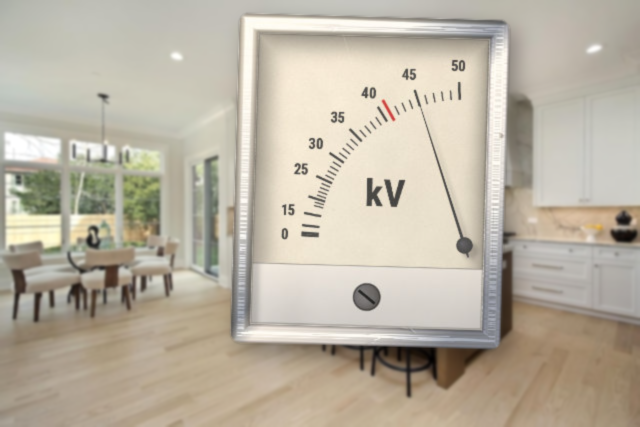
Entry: 45 kV
